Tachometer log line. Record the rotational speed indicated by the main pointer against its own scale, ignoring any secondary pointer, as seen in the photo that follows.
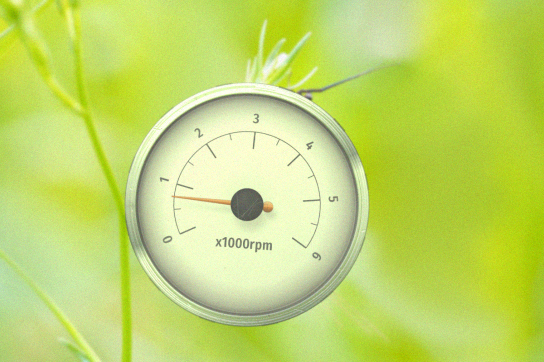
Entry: 750 rpm
